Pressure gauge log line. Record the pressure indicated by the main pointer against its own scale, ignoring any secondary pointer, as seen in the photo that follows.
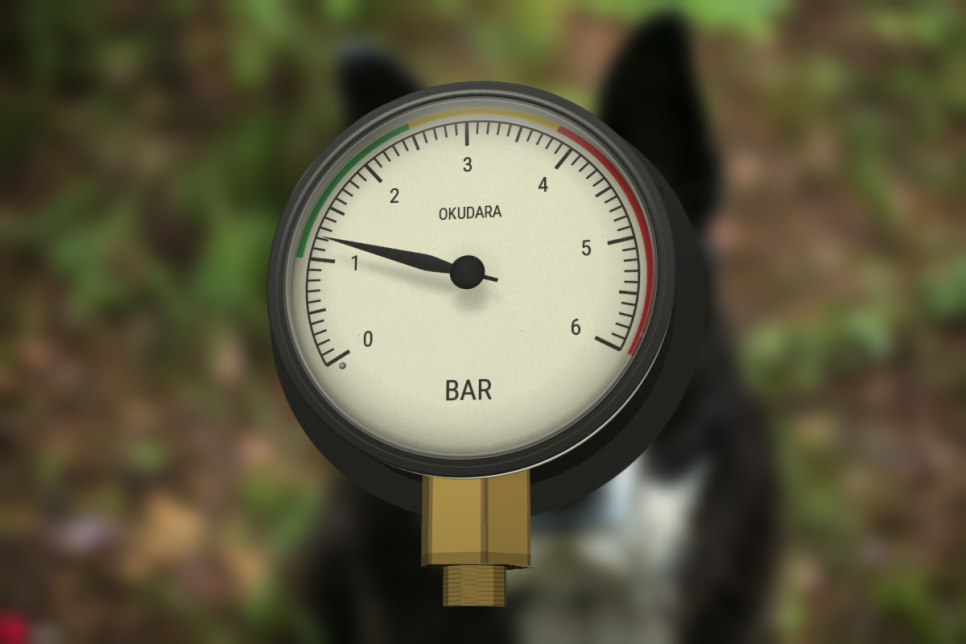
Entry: 1.2 bar
